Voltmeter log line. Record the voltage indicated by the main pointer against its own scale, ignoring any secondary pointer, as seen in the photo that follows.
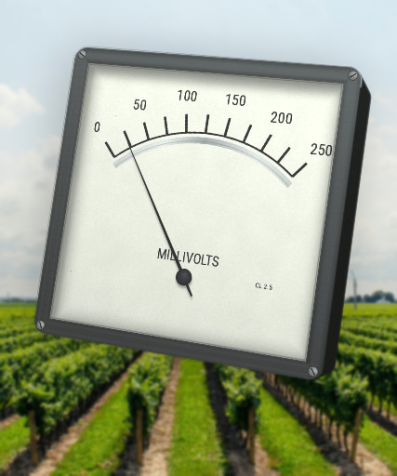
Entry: 25 mV
